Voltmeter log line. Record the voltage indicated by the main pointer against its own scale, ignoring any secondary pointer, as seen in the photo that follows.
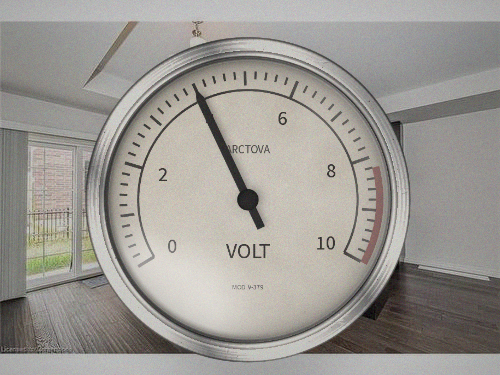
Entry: 4 V
